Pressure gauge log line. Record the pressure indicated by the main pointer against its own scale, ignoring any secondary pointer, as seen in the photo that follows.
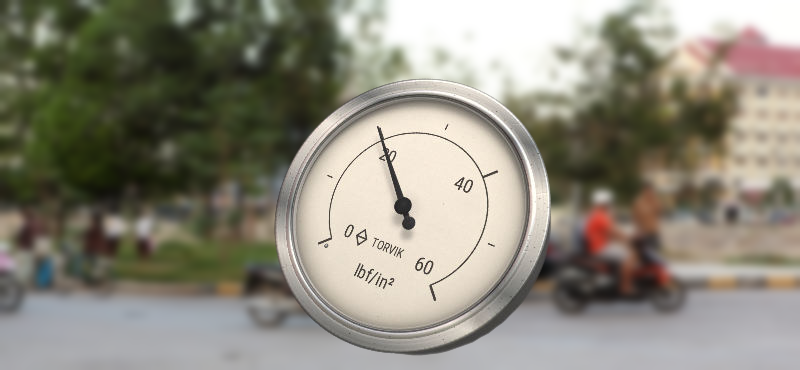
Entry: 20 psi
